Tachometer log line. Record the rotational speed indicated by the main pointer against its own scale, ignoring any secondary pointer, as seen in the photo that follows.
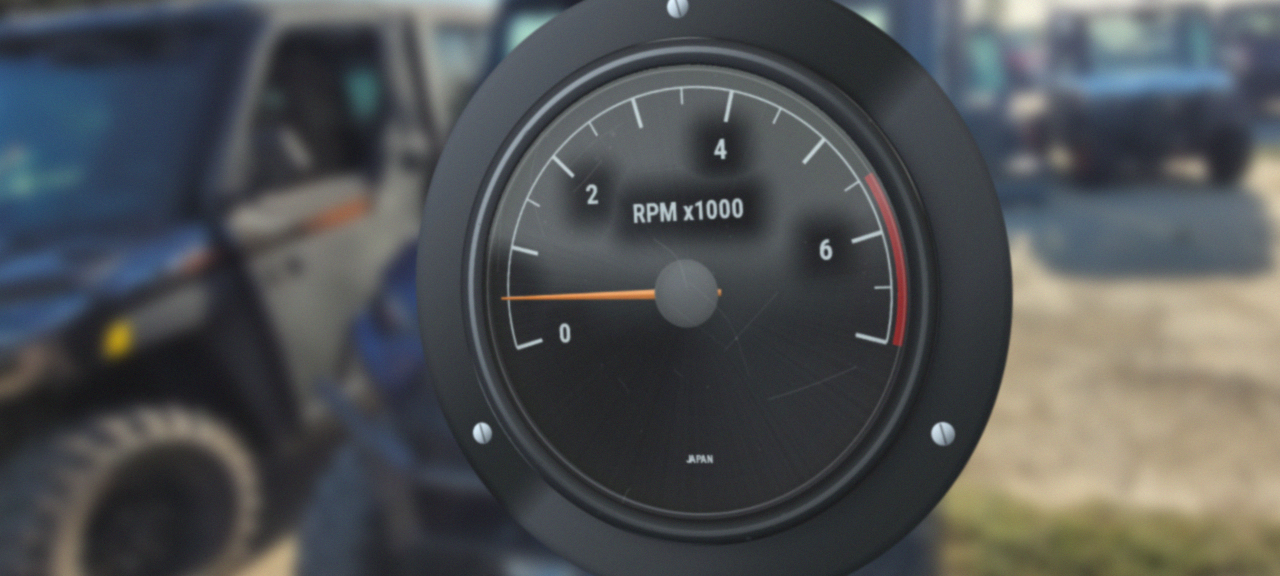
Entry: 500 rpm
